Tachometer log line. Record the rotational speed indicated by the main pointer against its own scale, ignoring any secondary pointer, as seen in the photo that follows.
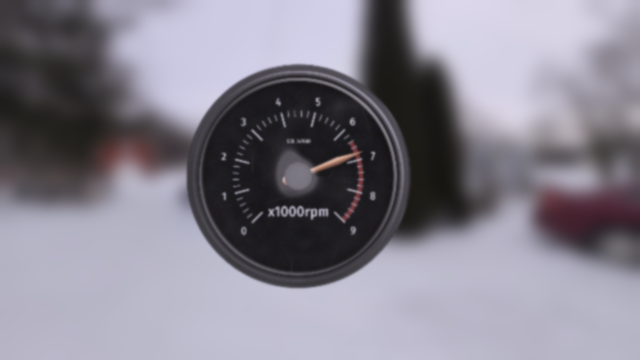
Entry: 6800 rpm
